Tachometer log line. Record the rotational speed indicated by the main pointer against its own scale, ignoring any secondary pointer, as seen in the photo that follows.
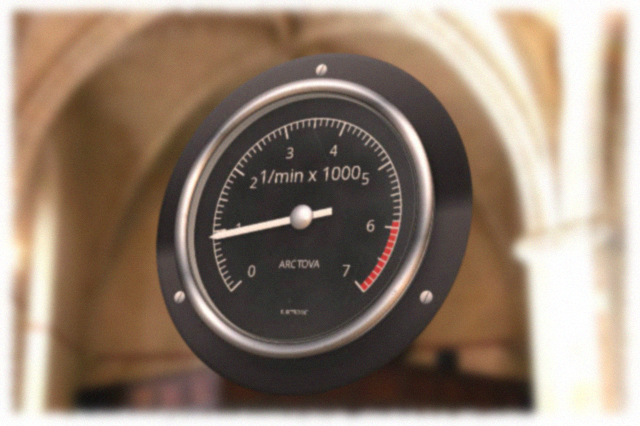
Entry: 900 rpm
